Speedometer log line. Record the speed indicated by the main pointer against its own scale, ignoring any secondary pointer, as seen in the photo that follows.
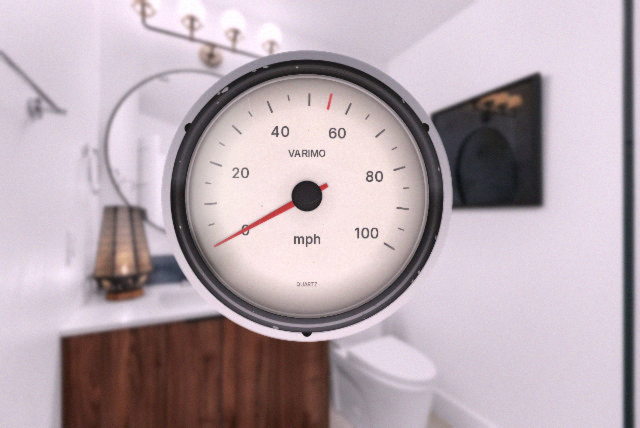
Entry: 0 mph
